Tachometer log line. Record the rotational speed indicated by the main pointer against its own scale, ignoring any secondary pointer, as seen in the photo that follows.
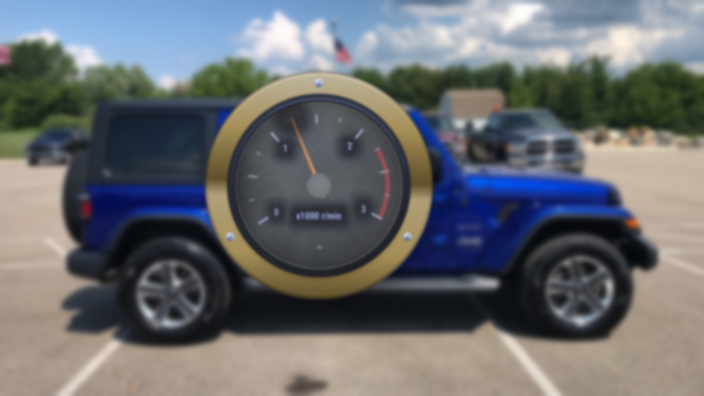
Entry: 1250 rpm
